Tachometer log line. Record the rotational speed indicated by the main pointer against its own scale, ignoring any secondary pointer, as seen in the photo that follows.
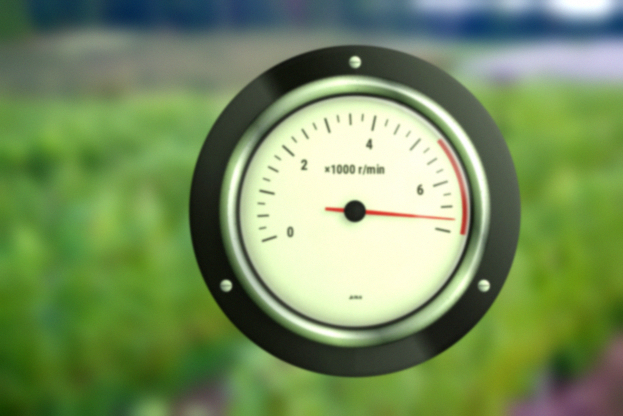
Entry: 6750 rpm
